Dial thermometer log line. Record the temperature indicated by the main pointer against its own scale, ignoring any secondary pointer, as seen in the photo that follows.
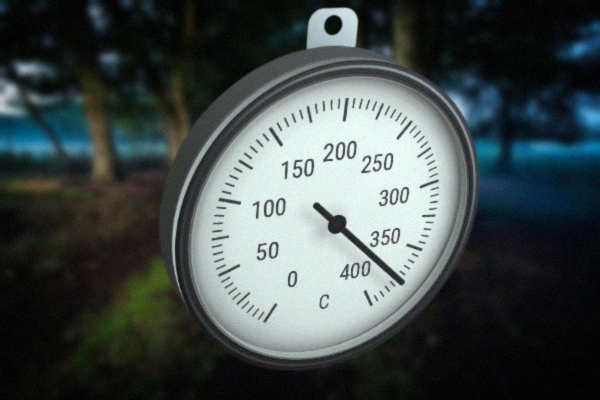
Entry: 375 °C
